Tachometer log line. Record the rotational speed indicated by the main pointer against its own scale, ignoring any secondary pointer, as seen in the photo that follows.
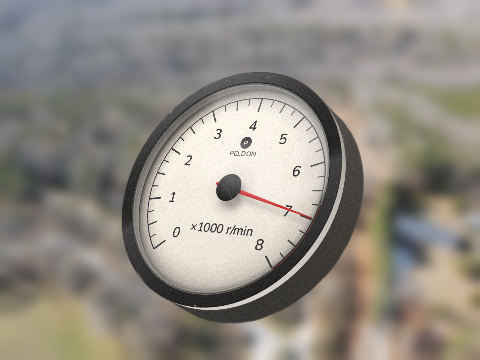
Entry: 7000 rpm
